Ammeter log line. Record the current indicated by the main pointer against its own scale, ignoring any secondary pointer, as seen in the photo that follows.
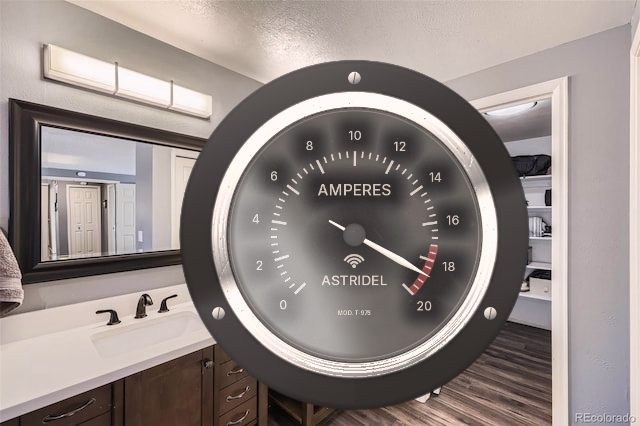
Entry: 18.8 A
